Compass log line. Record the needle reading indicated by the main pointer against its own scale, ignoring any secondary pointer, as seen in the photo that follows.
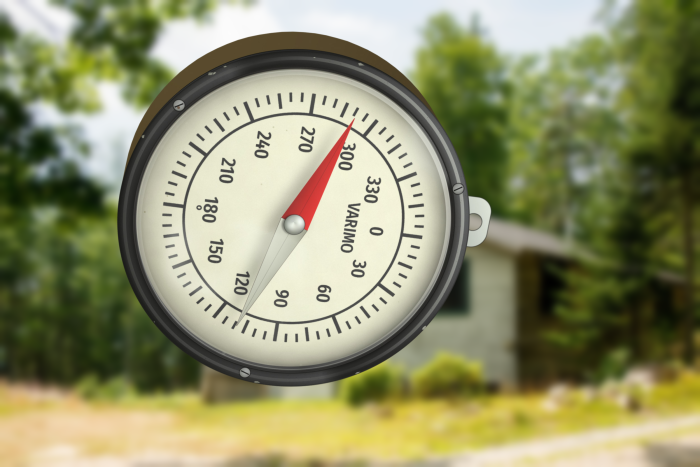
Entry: 290 °
